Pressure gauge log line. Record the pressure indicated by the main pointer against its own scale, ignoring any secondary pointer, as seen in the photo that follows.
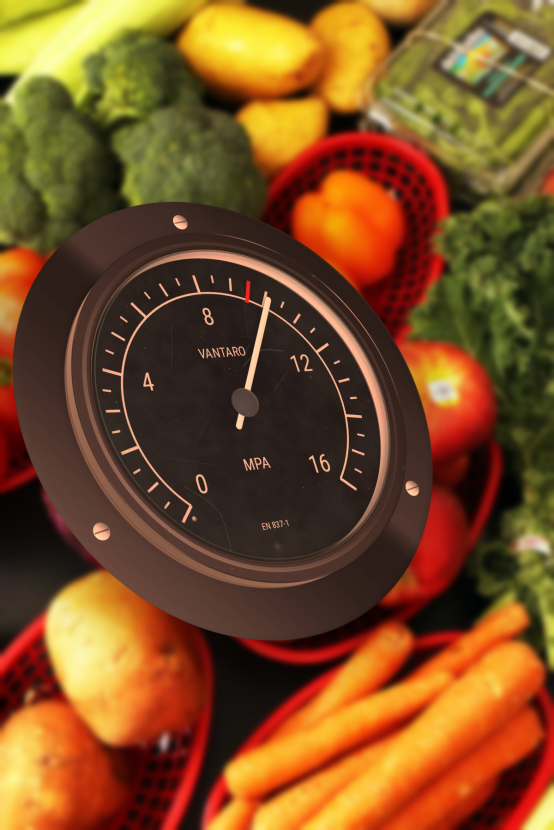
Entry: 10 MPa
